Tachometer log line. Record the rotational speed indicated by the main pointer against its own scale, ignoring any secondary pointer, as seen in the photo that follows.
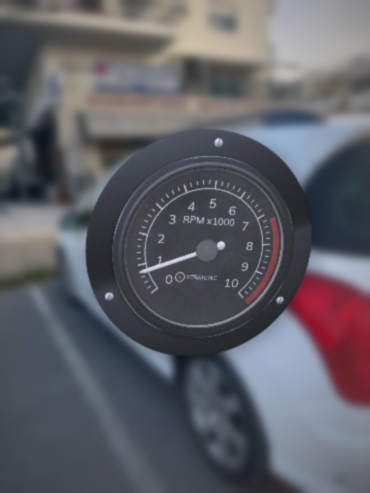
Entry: 800 rpm
